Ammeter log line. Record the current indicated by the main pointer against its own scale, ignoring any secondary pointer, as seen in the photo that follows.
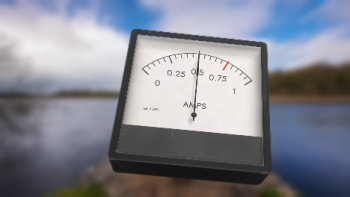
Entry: 0.5 A
